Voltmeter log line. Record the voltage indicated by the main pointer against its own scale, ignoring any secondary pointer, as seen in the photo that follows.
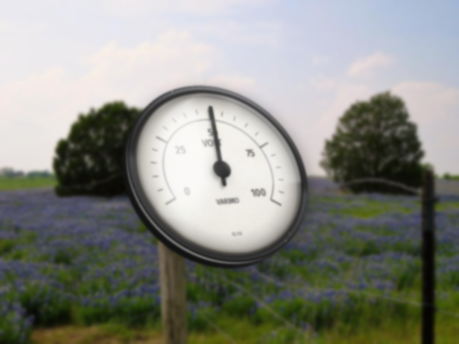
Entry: 50 V
